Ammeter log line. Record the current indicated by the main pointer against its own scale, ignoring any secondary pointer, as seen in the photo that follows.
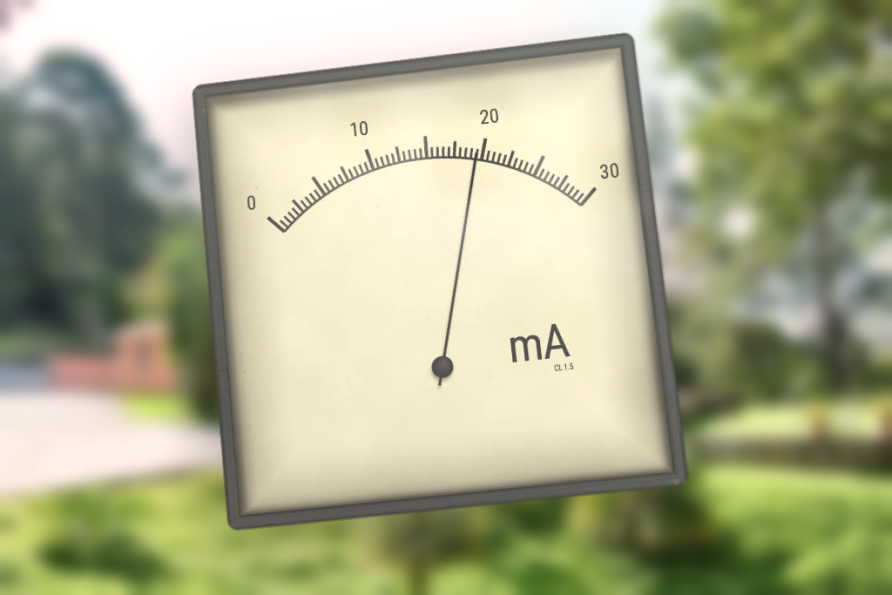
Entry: 19.5 mA
